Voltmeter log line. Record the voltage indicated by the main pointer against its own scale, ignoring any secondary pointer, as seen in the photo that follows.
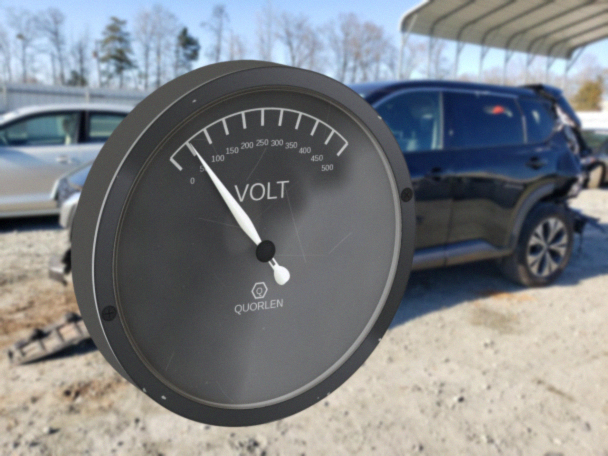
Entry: 50 V
